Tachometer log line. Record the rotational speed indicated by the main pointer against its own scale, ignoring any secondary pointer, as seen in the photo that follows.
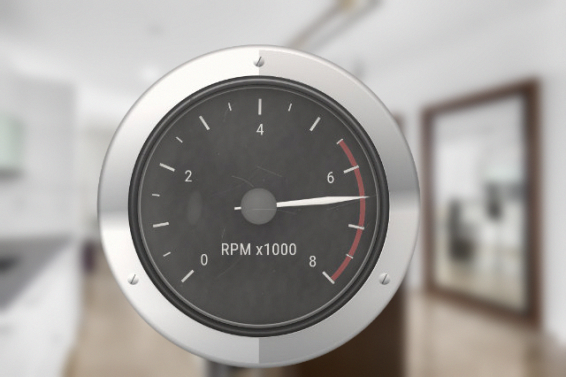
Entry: 6500 rpm
